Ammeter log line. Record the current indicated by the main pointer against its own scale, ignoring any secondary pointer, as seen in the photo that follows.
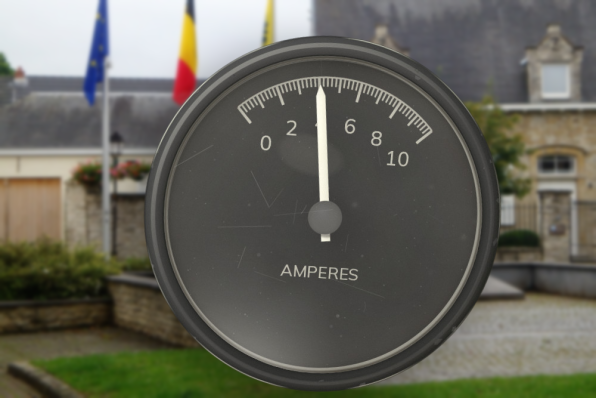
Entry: 4 A
